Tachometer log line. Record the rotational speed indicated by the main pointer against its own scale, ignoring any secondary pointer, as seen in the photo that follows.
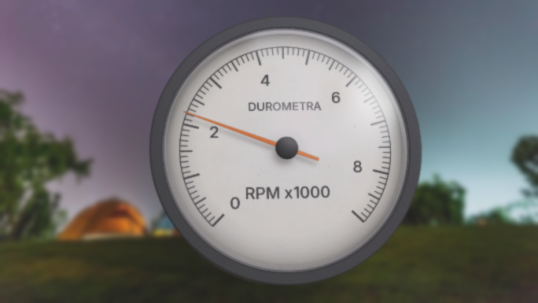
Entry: 2200 rpm
